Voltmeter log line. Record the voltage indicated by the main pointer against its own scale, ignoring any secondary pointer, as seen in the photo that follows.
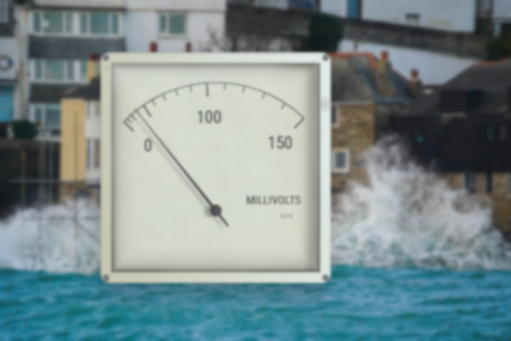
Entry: 40 mV
